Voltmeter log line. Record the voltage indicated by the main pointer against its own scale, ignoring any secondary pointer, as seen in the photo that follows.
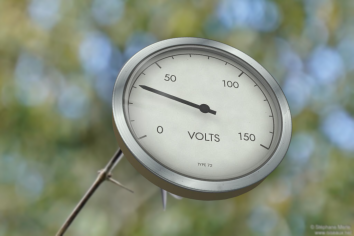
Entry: 30 V
